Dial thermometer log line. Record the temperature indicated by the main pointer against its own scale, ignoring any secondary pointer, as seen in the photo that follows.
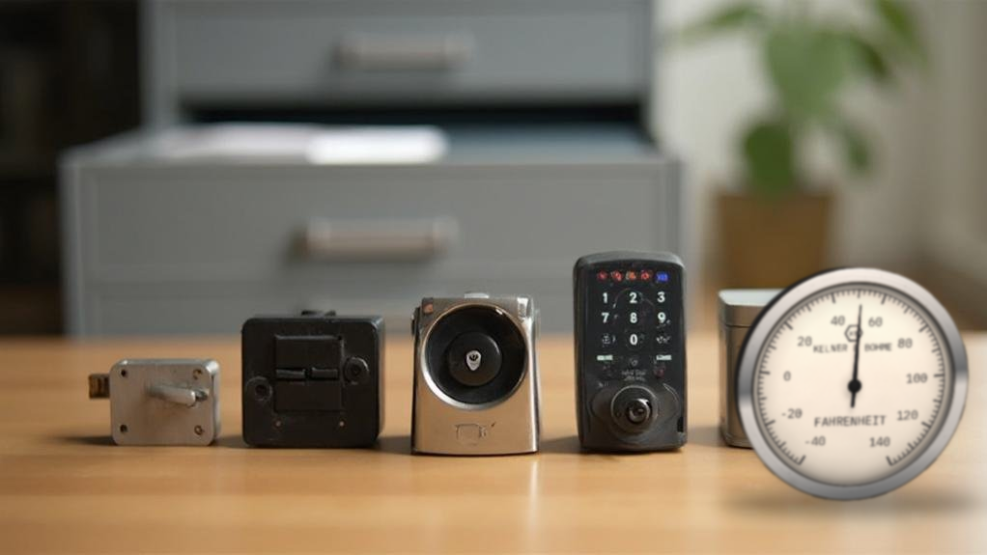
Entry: 50 °F
